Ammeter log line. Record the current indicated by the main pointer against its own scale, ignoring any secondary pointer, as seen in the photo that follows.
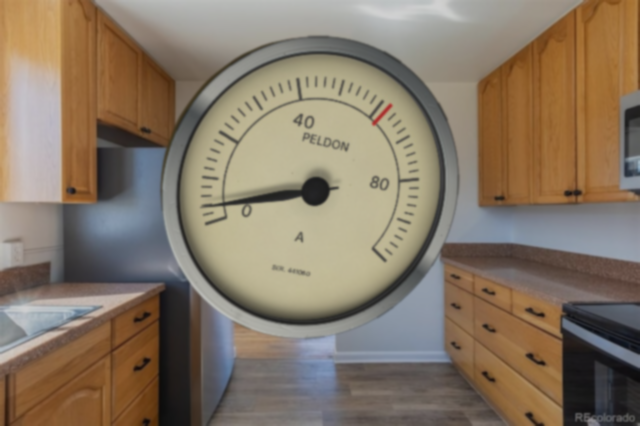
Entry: 4 A
